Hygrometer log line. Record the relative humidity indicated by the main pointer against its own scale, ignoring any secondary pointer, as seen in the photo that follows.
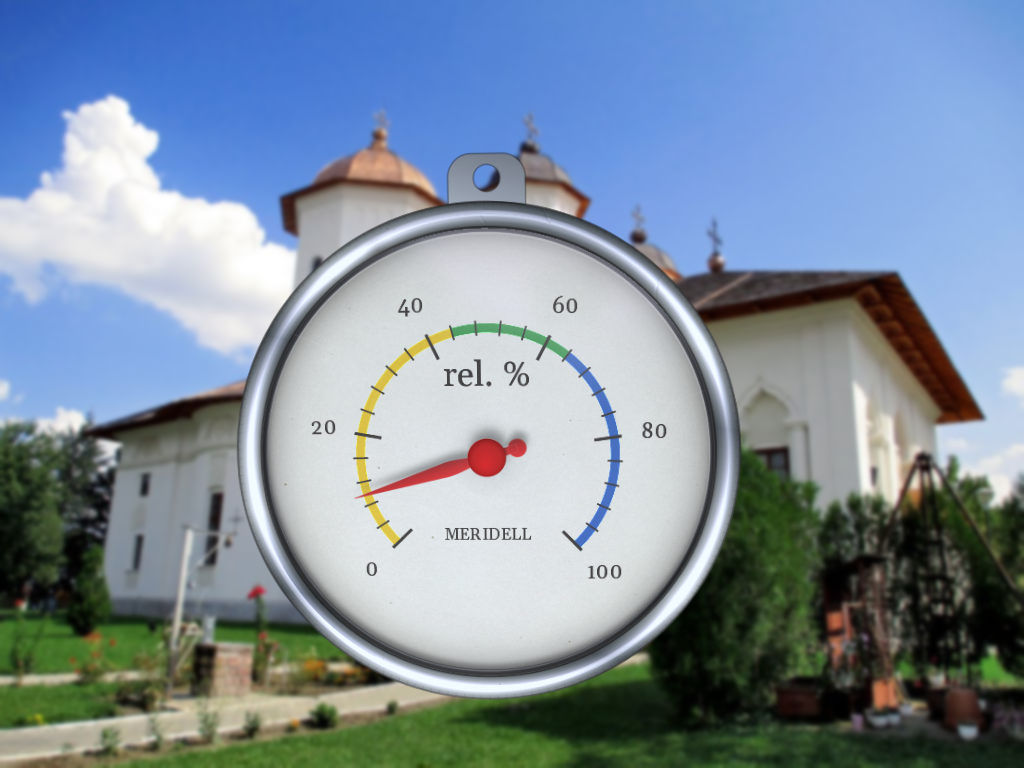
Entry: 10 %
